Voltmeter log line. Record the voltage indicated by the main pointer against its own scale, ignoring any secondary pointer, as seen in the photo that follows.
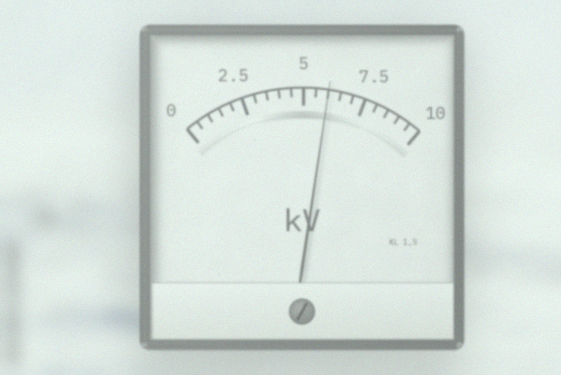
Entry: 6 kV
